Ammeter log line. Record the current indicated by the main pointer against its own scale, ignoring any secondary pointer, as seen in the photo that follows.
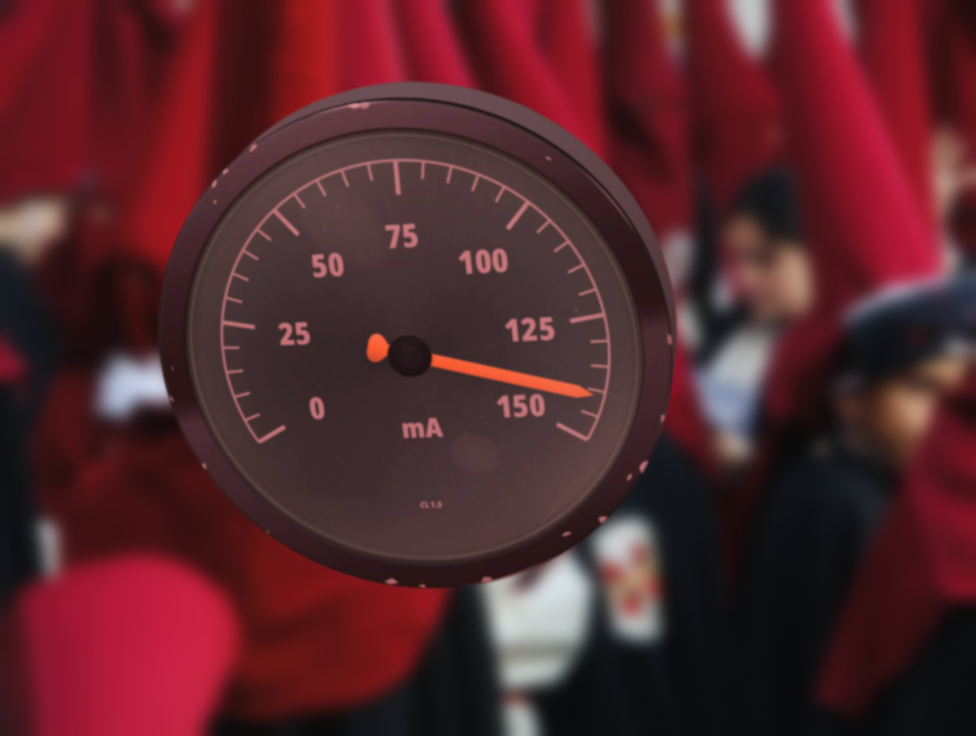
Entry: 140 mA
